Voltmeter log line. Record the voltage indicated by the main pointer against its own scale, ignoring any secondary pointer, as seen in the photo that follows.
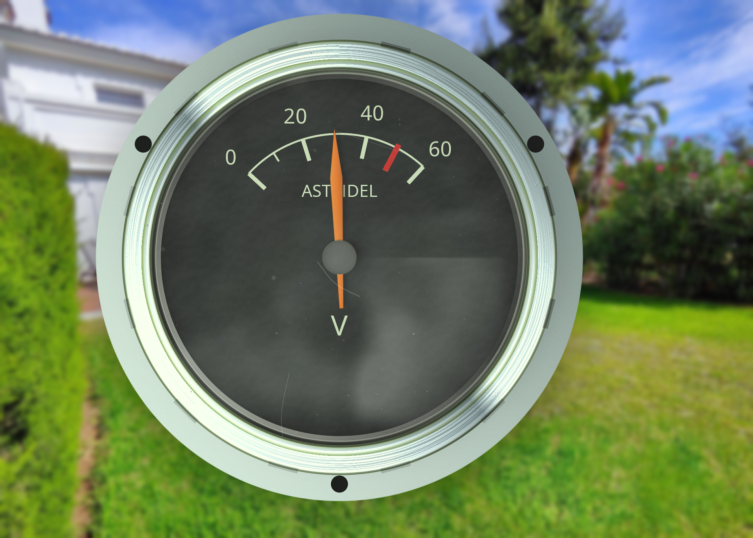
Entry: 30 V
